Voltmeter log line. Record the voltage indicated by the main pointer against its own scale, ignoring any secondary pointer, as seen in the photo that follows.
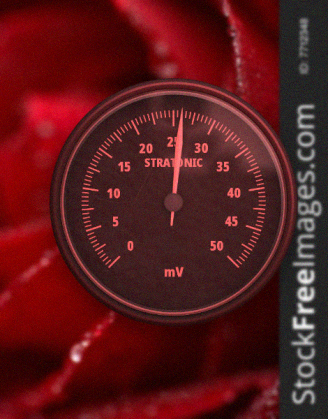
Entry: 26 mV
